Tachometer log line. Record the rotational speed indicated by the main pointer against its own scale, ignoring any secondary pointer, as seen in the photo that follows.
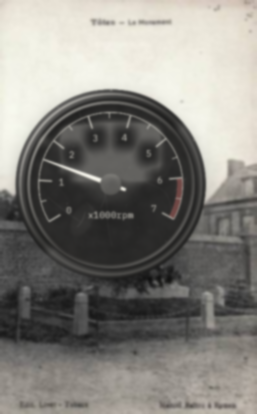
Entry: 1500 rpm
